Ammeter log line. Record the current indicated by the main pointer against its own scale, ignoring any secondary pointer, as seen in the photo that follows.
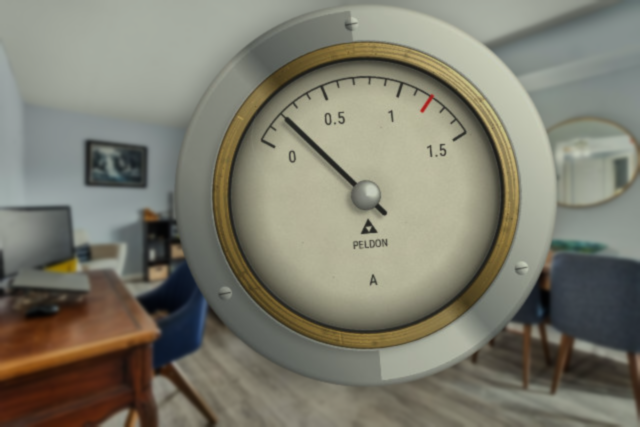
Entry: 0.2 A
